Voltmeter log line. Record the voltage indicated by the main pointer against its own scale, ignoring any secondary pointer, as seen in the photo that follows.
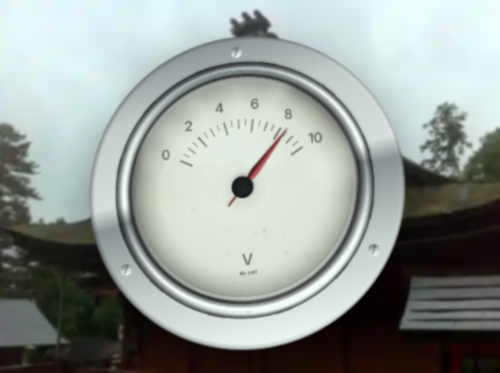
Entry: 8.5 V
